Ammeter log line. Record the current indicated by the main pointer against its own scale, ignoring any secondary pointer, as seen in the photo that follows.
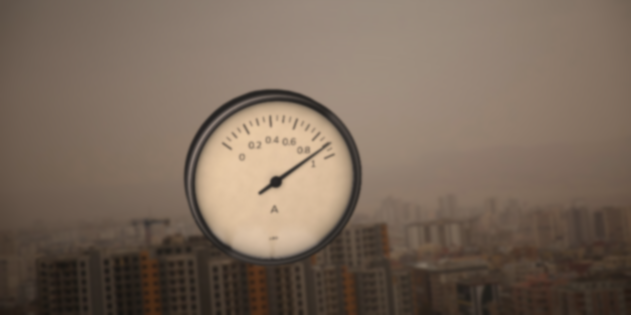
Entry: 0.9 A
